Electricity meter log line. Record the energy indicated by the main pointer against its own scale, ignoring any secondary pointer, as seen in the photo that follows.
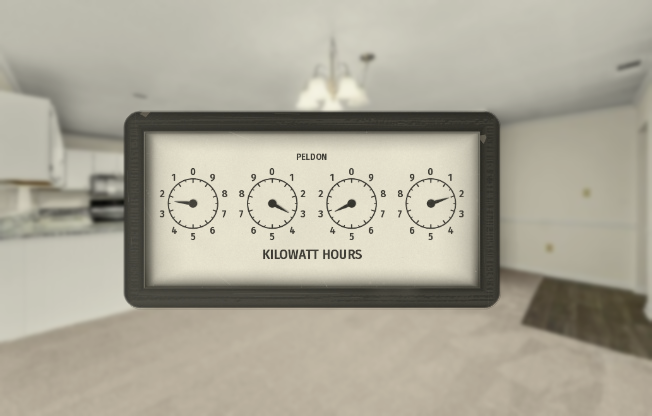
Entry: 2332 kWh
